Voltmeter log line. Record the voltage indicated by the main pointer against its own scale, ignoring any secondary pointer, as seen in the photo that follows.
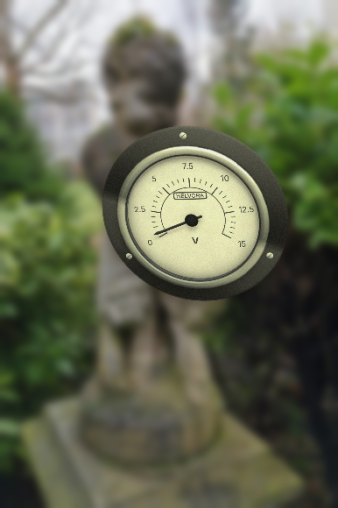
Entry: 0.5 V
